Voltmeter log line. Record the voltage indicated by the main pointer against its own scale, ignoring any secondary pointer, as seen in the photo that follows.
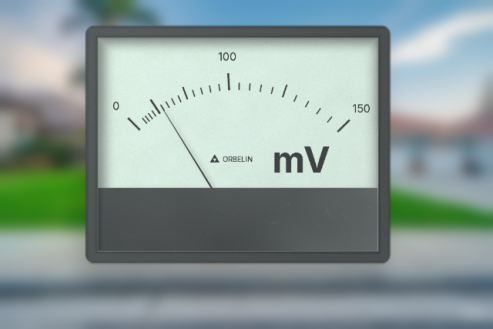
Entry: 55 mV
